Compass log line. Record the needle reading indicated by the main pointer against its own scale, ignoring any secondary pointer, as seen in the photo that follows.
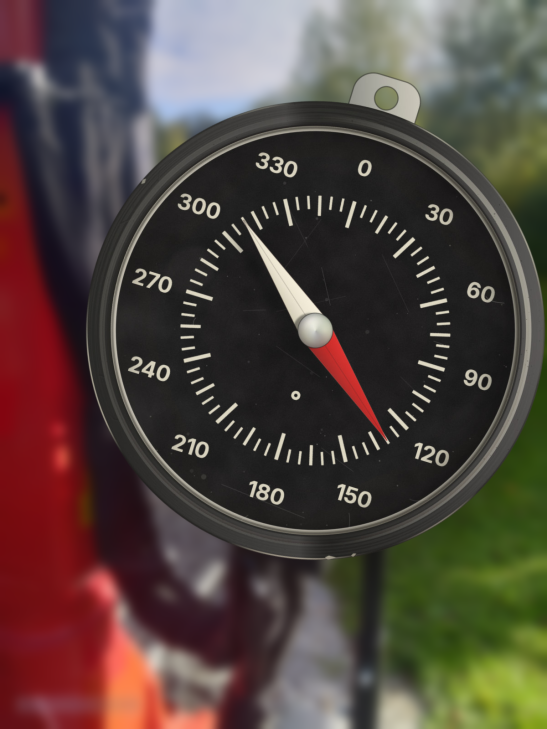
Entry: 130 °
